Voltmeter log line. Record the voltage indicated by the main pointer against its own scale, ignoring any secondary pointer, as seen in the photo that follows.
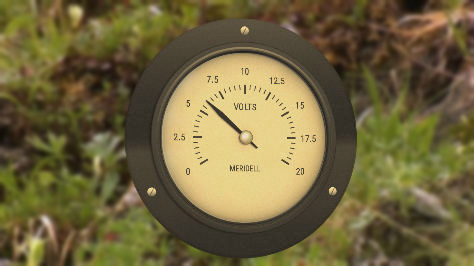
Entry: 6 V
